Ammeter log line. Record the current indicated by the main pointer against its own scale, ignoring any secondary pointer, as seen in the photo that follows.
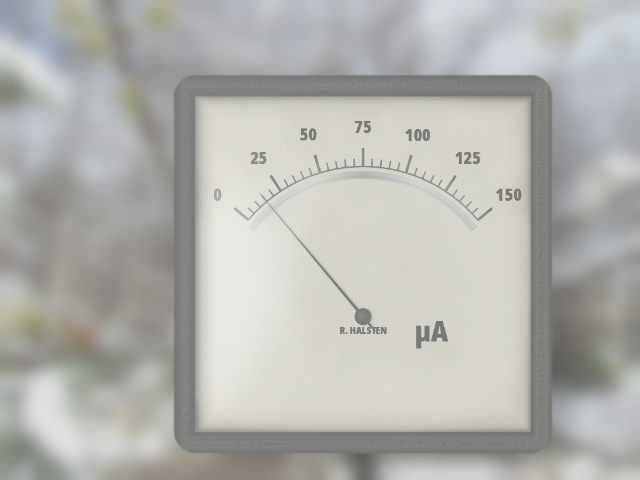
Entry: 15 µA
